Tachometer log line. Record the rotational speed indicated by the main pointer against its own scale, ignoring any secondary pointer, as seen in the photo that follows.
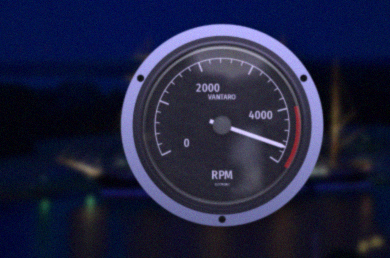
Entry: 4700 rpm
